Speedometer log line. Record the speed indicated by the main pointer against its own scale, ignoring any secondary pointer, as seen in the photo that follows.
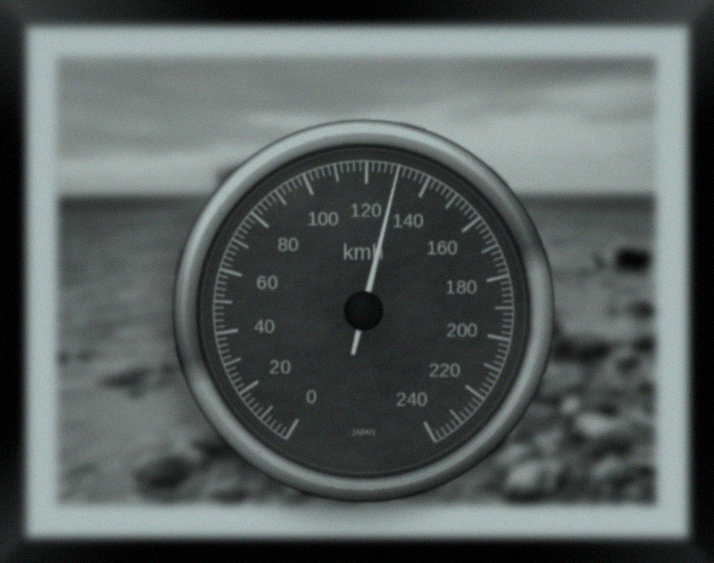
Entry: 130 km/h
